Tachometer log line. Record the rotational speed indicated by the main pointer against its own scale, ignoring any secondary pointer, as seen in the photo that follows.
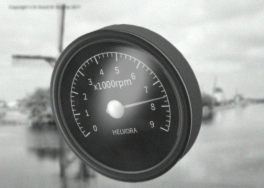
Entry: 7600 rpm
